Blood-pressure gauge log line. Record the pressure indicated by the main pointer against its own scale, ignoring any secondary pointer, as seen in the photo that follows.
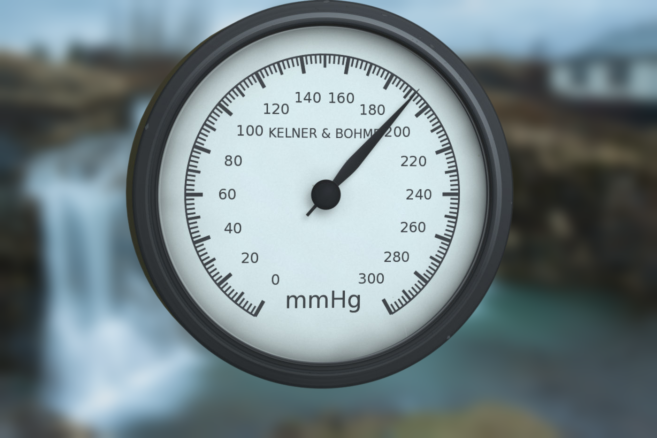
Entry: 192 mmHg
